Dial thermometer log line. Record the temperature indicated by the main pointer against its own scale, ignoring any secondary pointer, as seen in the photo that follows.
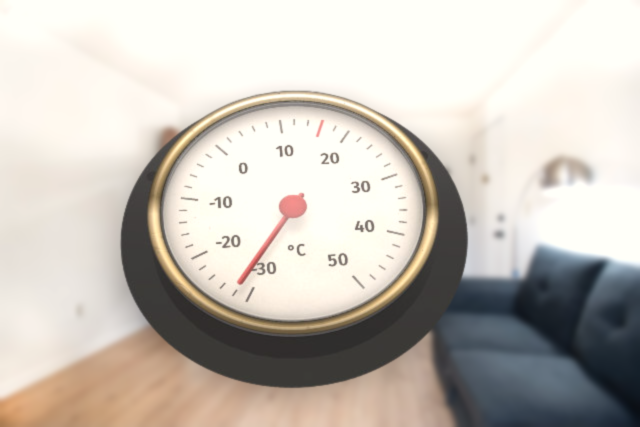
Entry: -28 °C
